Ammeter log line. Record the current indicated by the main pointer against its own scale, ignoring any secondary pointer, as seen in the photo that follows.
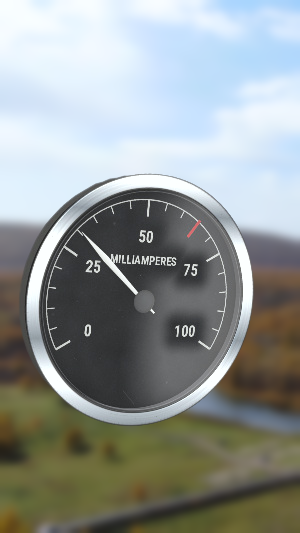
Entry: 30 mA
